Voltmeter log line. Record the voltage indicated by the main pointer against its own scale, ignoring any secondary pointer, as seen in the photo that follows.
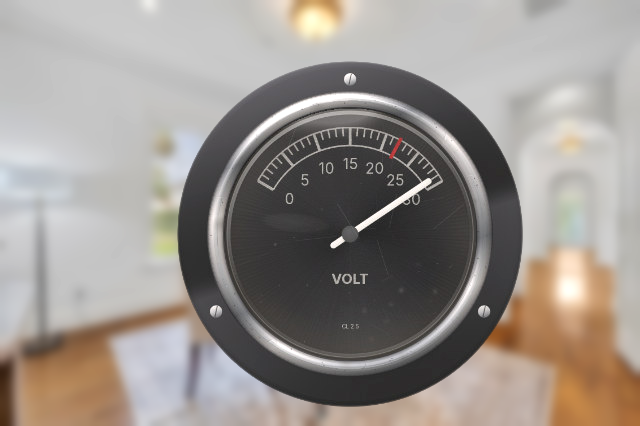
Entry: 29 V
